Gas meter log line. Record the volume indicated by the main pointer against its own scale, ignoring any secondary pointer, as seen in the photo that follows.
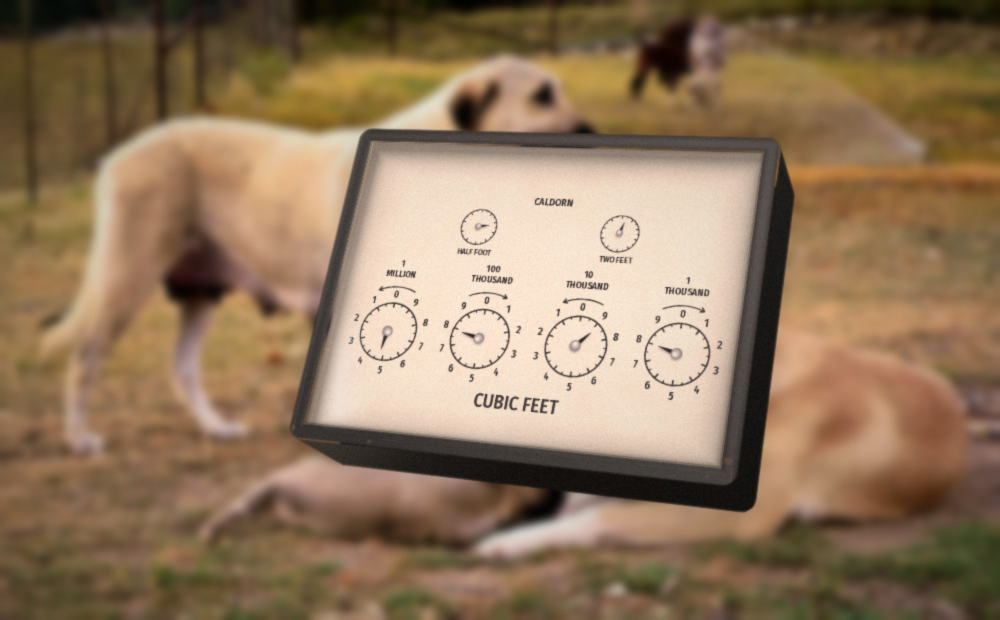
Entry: 478800 ft³
